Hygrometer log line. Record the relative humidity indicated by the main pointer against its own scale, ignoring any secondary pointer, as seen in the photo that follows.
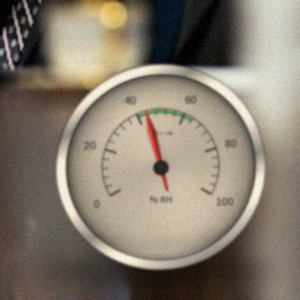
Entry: 44 %
